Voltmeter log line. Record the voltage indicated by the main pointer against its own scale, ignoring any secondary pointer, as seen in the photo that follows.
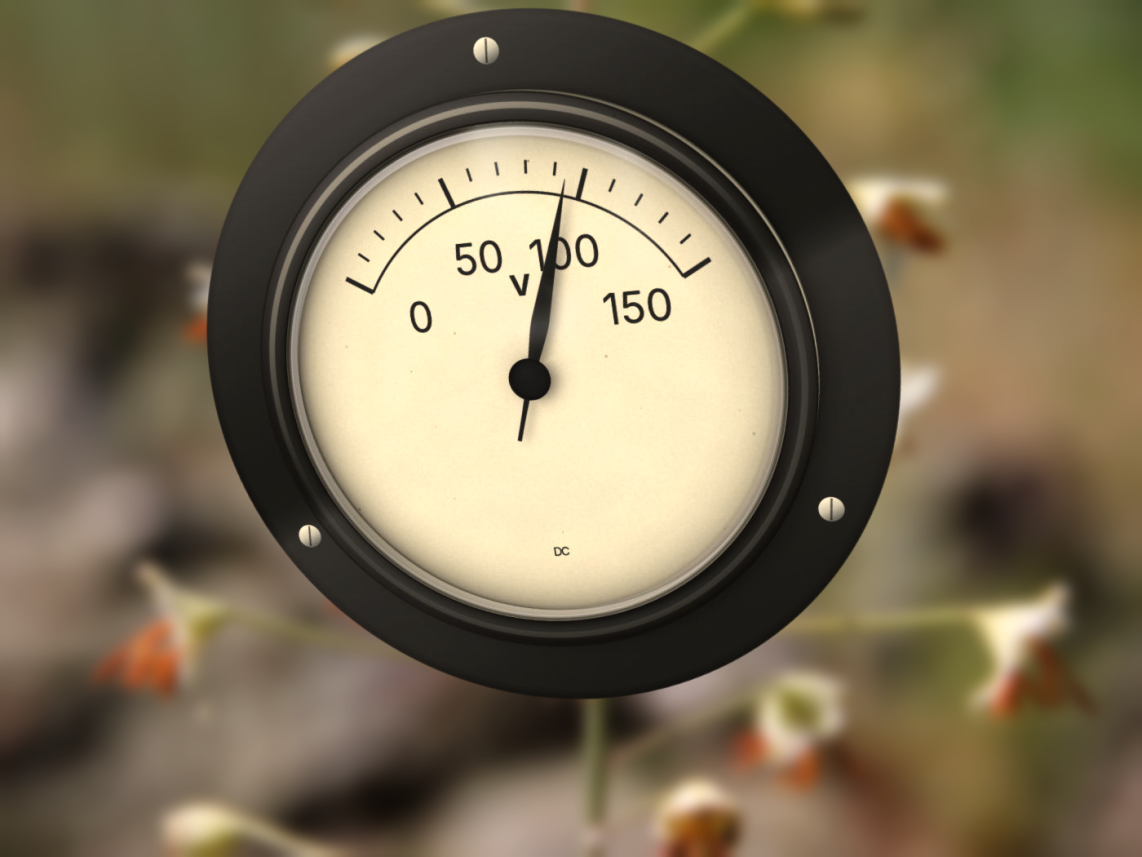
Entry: 95 V
